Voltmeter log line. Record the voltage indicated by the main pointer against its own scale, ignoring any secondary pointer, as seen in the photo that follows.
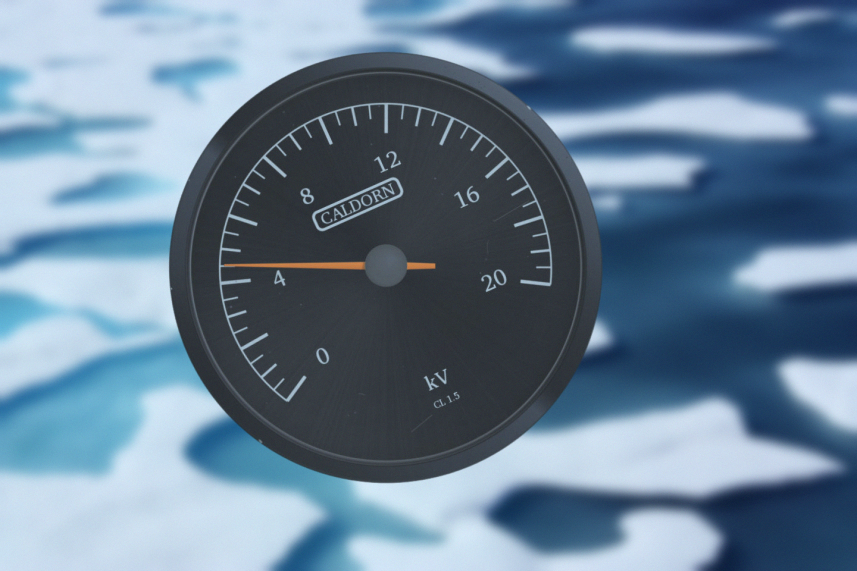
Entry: 4.5 kV
